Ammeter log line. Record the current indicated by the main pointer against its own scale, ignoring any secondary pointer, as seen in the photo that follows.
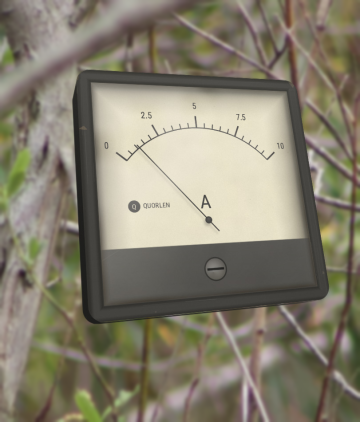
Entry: 1 A
